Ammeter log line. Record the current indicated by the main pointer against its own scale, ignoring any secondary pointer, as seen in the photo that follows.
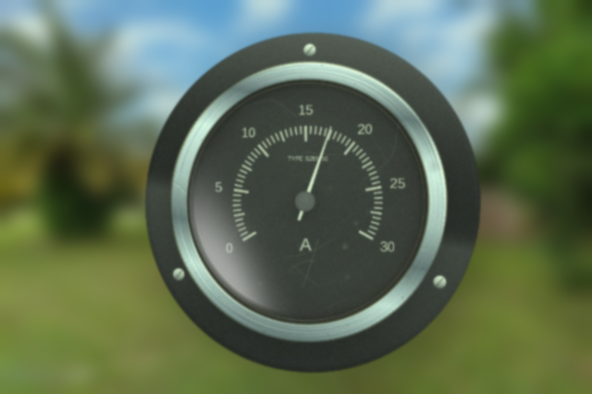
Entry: 17.5 A
